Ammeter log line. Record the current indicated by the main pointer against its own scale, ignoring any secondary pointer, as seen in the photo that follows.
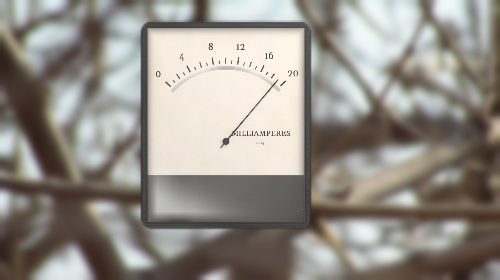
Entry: 19 mA
